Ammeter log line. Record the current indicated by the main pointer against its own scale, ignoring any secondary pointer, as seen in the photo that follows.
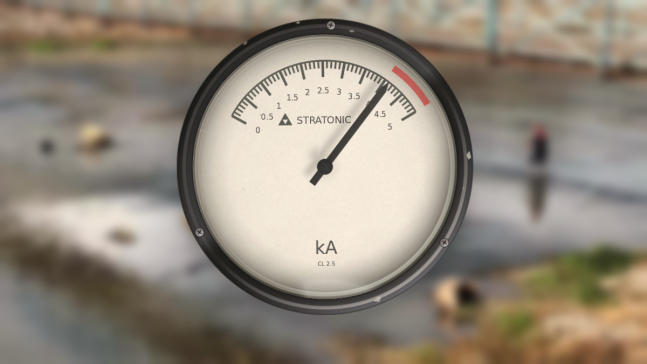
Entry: 4.1 kA
